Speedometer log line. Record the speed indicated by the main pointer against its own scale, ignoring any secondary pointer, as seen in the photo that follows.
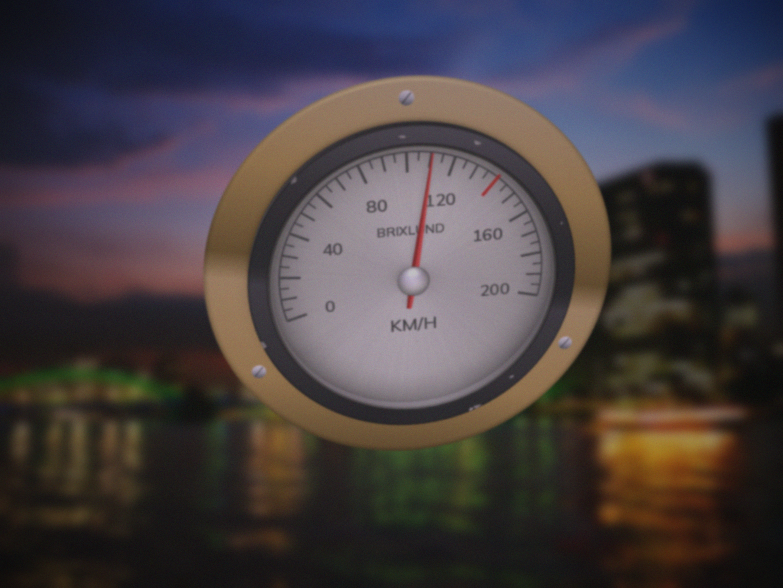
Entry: 110 km/h
